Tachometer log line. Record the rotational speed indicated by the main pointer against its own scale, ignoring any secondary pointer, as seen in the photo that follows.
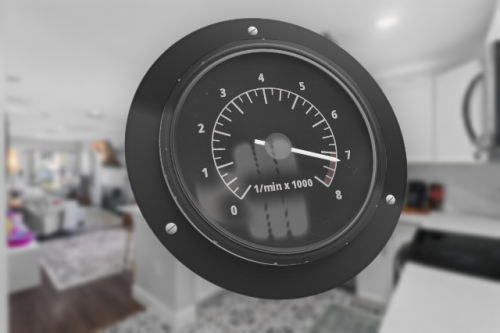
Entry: 7250 rpm
